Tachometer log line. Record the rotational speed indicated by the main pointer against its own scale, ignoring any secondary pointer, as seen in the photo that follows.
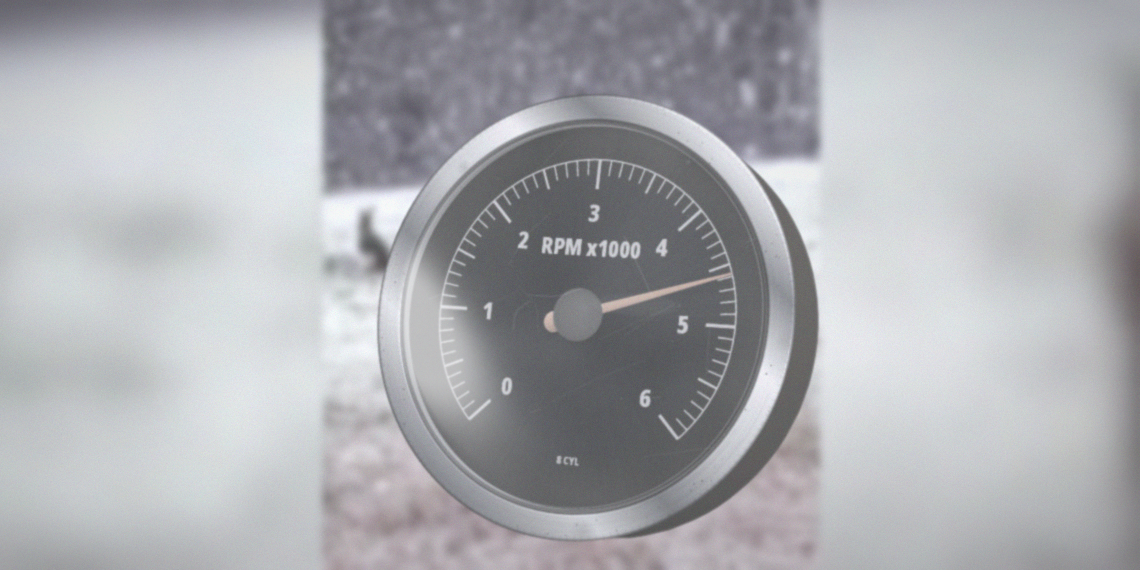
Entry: 4600 rpm
